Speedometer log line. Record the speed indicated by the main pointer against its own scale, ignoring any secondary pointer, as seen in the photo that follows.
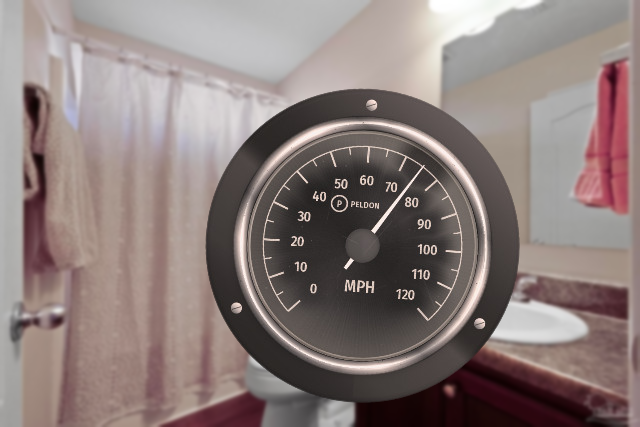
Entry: 75 mph
